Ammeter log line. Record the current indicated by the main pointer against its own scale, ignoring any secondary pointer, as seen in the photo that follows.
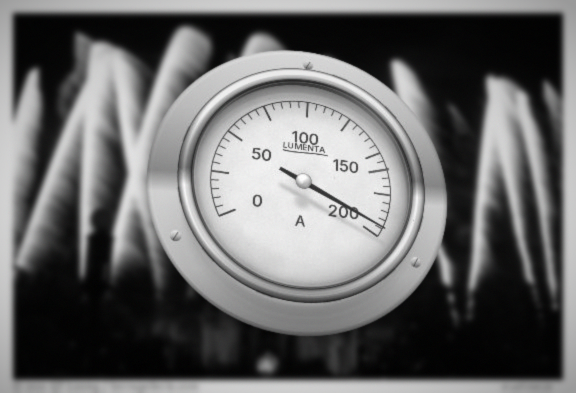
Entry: 195 A
